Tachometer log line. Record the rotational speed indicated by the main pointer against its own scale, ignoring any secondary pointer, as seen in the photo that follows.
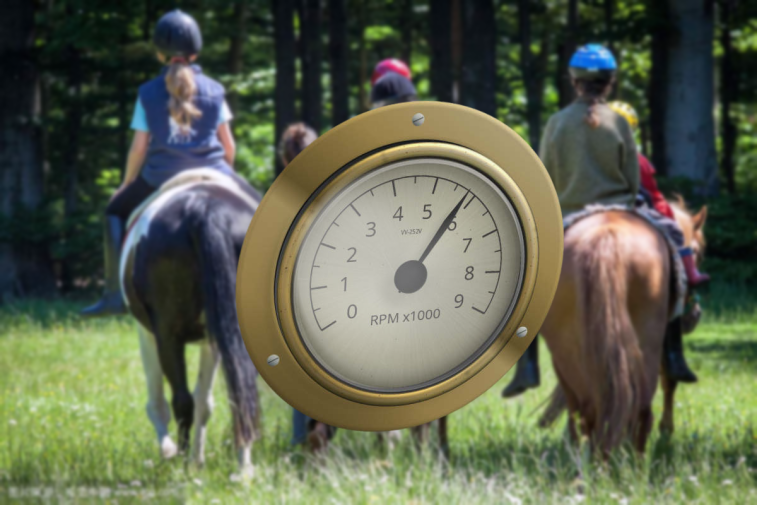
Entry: 5750 rpm
